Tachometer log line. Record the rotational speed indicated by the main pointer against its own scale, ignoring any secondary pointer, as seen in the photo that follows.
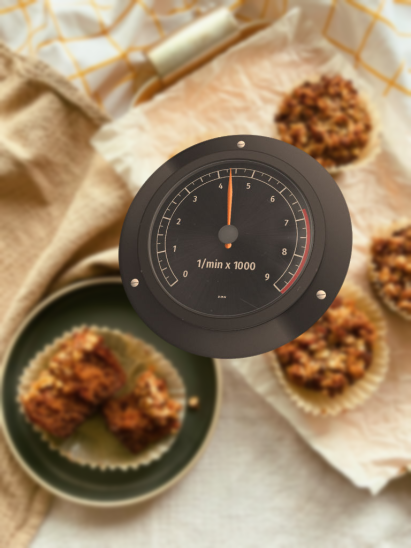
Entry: 4375 rpm
